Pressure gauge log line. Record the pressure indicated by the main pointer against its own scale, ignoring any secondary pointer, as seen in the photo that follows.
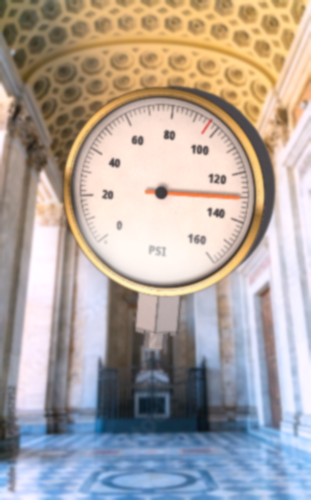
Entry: 130 psi
